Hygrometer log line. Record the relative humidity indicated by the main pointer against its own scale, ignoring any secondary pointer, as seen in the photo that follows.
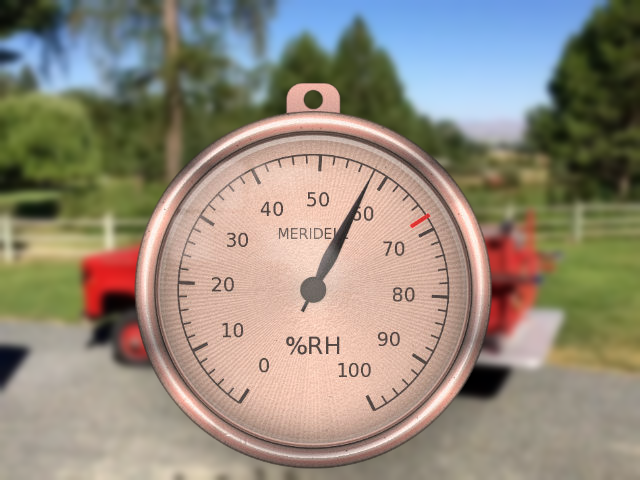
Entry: 58 %
